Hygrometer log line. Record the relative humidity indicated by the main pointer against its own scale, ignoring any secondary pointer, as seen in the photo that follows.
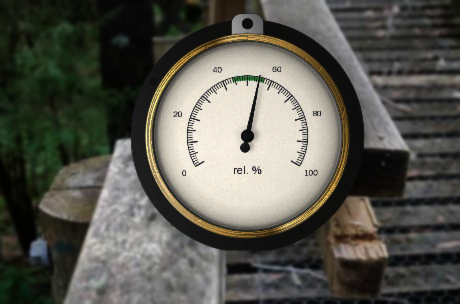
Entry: 55 %
